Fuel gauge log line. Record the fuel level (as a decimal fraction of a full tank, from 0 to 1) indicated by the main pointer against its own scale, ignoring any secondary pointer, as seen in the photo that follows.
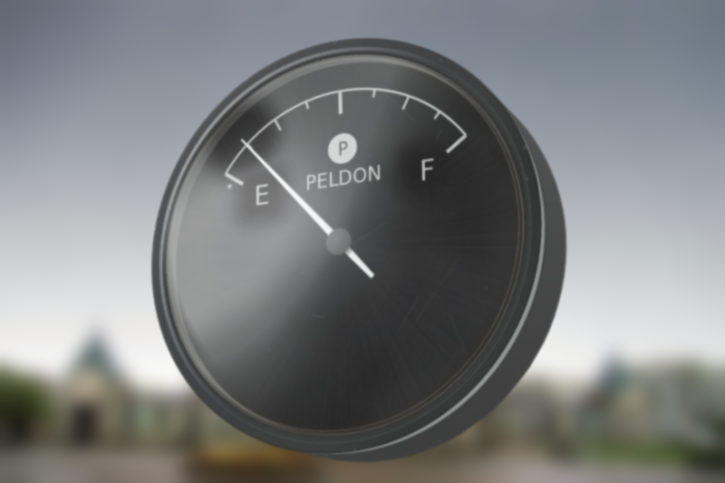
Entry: 0.125
